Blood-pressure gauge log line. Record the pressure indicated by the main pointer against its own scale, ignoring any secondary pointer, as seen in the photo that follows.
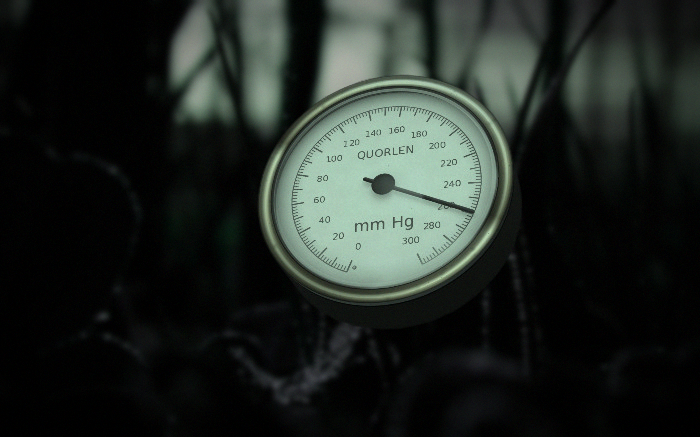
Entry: 260 mmHg
